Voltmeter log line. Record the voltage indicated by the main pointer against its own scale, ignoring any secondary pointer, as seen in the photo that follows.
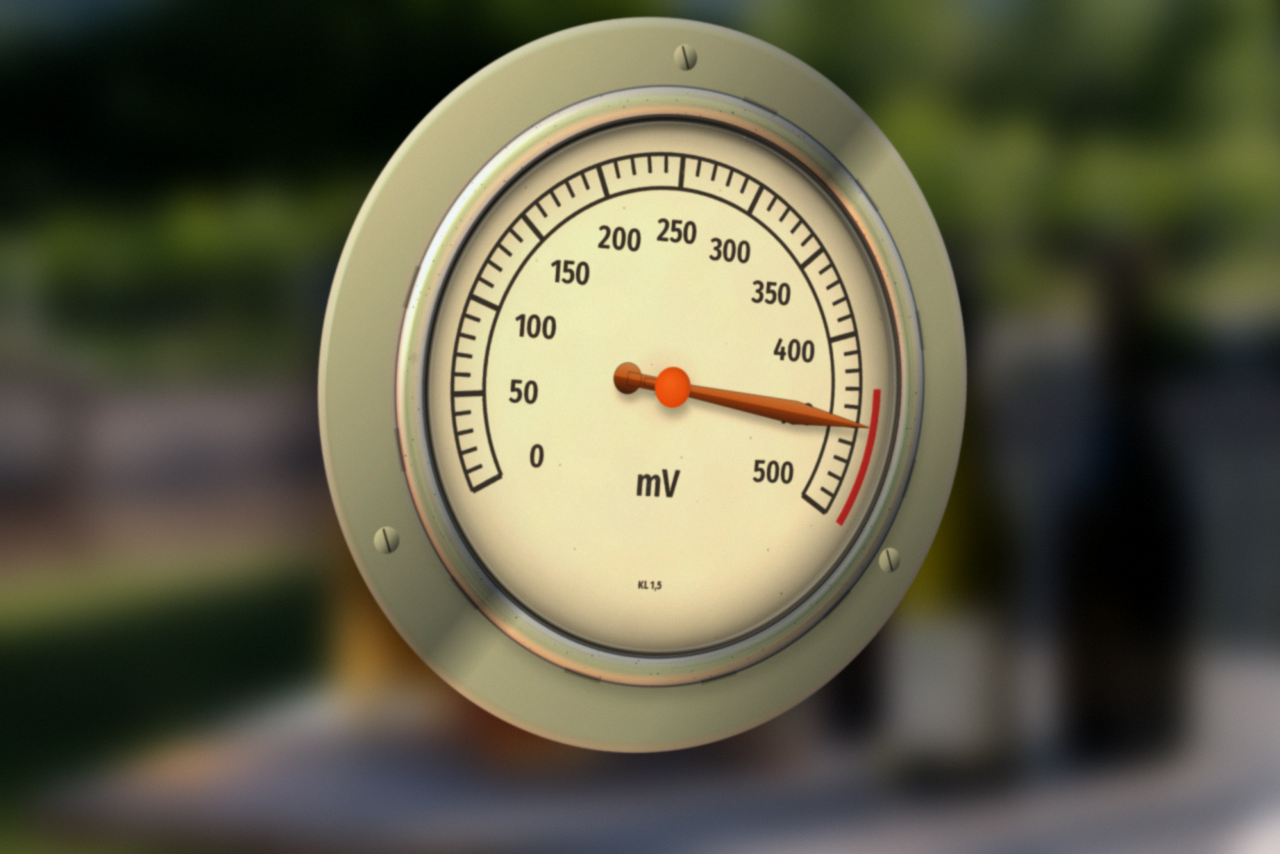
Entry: 450 mV
